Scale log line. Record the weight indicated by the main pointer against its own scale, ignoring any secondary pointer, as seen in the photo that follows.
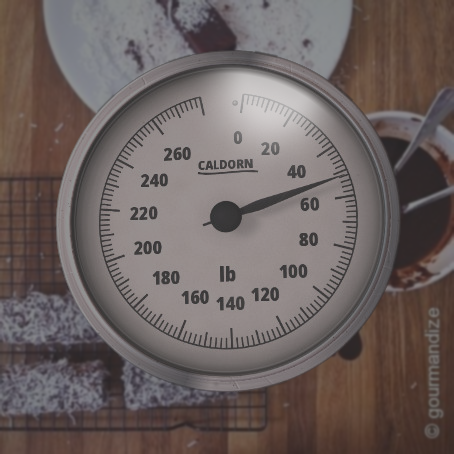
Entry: 52 lb
